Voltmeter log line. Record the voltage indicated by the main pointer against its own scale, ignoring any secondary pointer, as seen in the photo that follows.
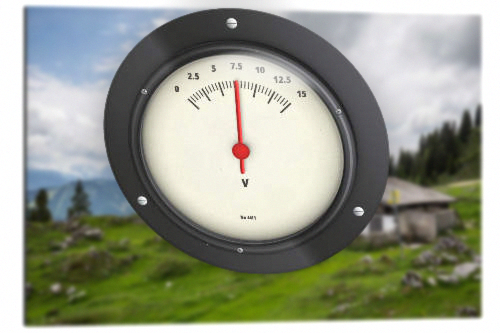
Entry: 7.5 V
